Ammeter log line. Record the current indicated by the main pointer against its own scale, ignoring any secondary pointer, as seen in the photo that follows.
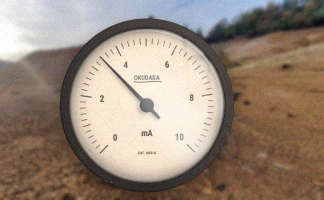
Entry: 3.4 mA
